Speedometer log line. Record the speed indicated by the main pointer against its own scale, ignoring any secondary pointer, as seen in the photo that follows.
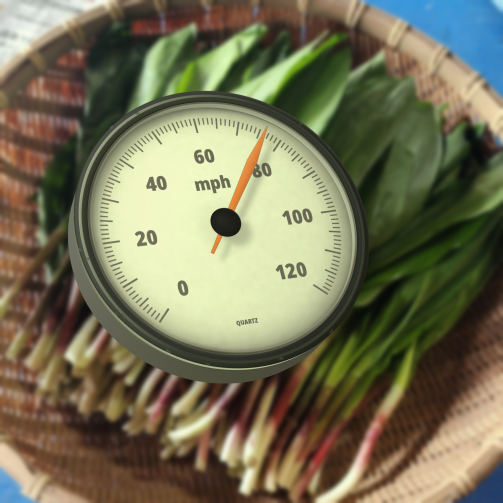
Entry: 76 mph
